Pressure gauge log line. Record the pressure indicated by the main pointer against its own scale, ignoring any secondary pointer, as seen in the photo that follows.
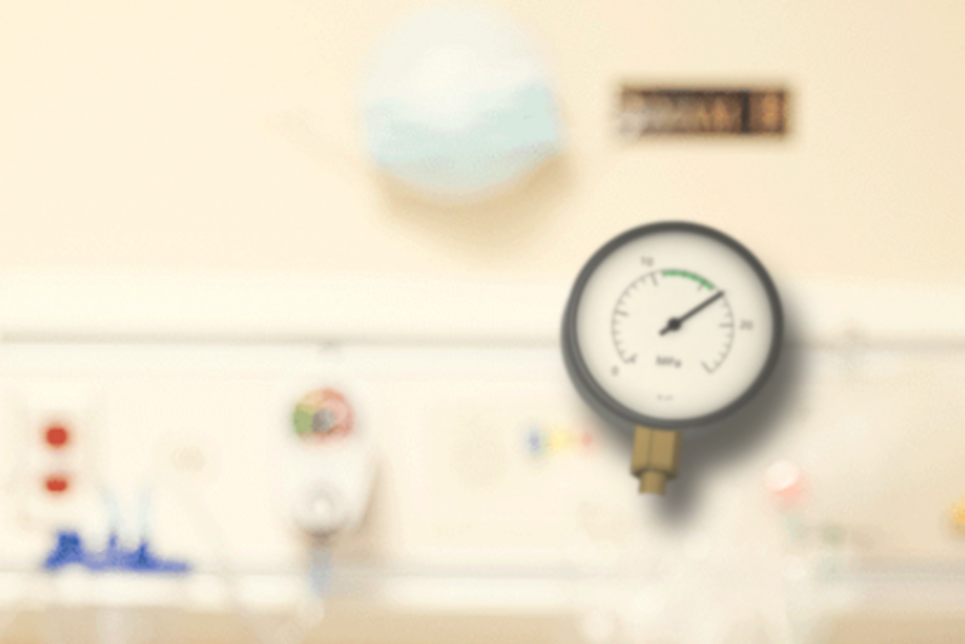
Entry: 17 MPa
